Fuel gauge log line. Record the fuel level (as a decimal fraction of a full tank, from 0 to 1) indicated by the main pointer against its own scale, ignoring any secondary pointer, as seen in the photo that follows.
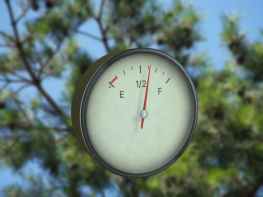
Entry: 0.625
